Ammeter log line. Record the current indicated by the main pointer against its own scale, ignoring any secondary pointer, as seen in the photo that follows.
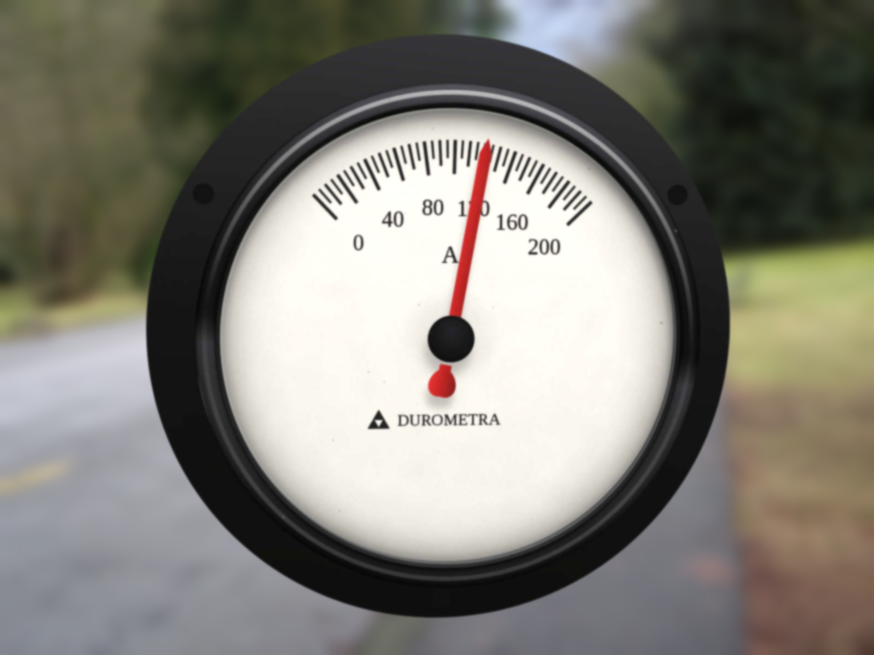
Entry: 120 A
